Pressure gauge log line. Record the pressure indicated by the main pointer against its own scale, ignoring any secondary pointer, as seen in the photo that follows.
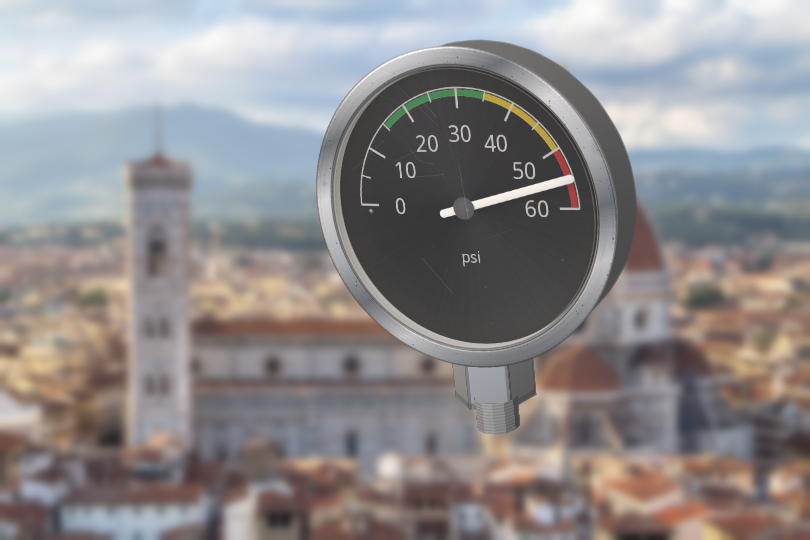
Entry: 55 psi
